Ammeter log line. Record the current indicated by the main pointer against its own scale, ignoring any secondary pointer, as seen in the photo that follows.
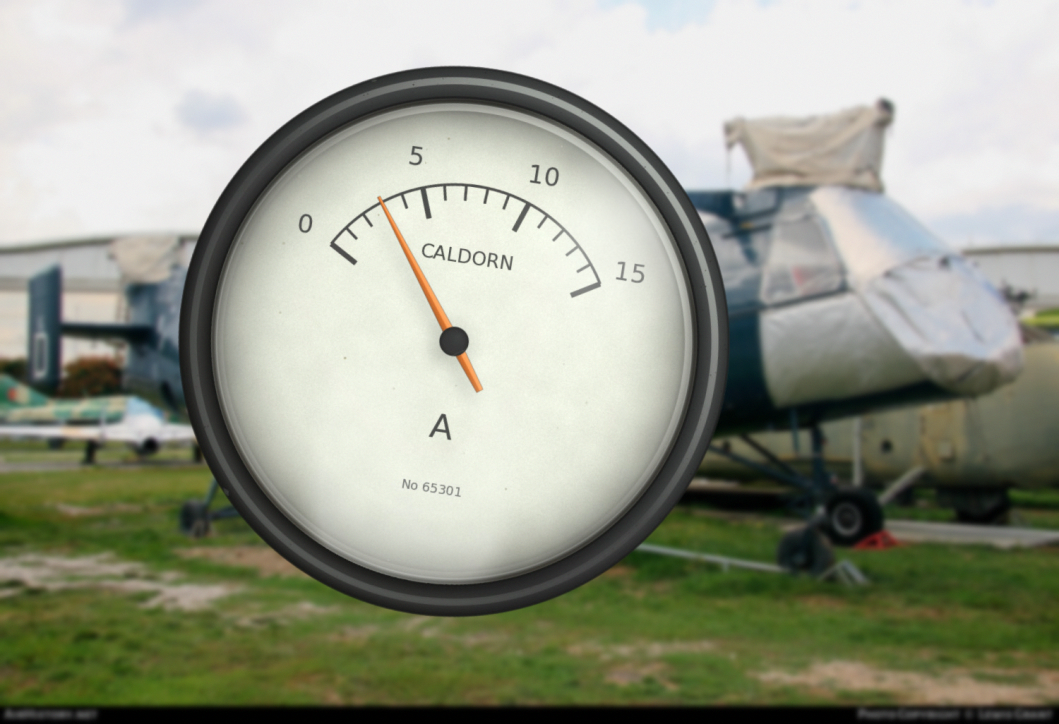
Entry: 3 A
